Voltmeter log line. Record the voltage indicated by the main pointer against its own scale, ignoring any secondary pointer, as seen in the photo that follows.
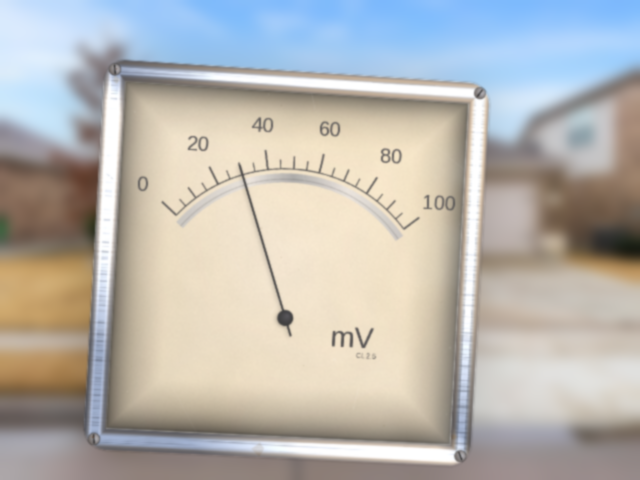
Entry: 30 mV
